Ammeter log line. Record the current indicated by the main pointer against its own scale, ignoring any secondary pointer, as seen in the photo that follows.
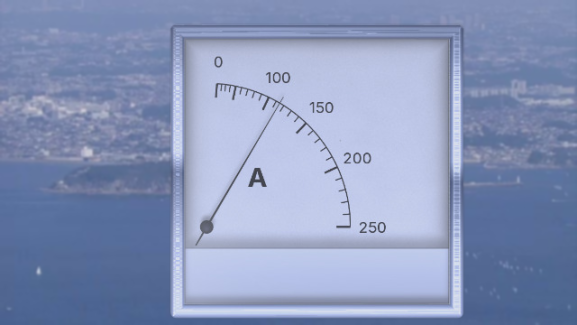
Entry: 115 A
